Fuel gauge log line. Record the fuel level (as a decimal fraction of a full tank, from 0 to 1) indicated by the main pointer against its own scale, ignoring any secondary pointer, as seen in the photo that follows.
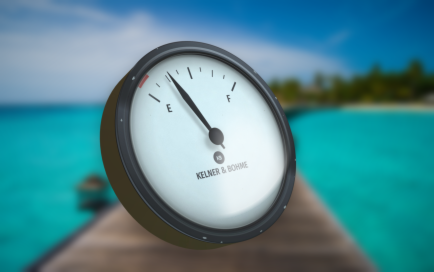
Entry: 0.25
